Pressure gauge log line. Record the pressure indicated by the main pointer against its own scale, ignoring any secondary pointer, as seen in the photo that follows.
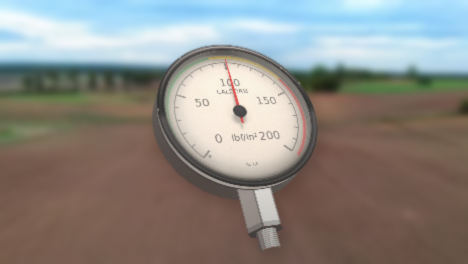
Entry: 100 psi
